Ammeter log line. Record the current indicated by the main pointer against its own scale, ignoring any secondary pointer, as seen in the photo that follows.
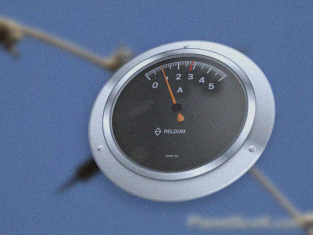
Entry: 1 A
